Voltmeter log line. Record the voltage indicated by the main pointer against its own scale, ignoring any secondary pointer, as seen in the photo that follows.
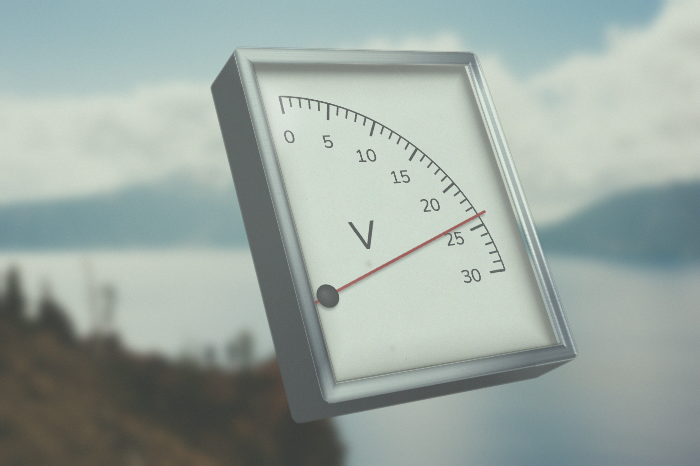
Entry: 24 V
